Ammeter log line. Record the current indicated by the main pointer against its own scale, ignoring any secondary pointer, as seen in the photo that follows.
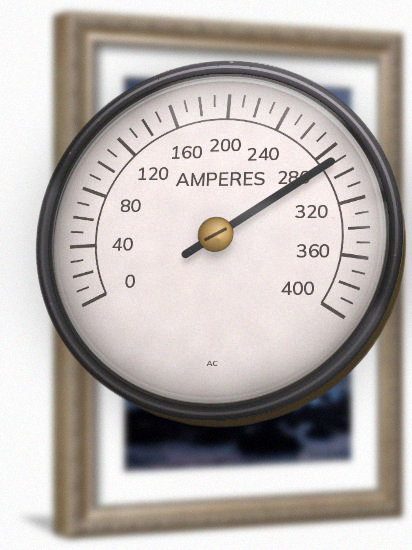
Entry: 290 A
